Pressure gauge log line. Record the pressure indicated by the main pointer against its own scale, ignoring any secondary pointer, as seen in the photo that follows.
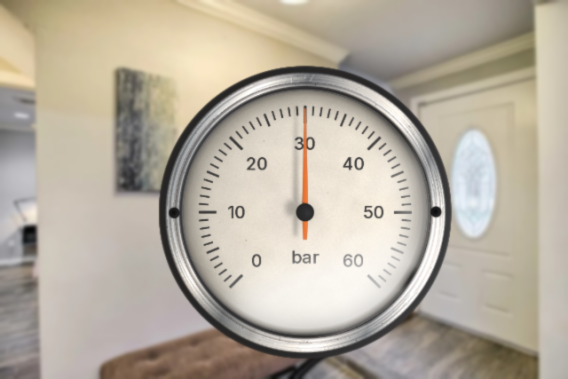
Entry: 30 bar
